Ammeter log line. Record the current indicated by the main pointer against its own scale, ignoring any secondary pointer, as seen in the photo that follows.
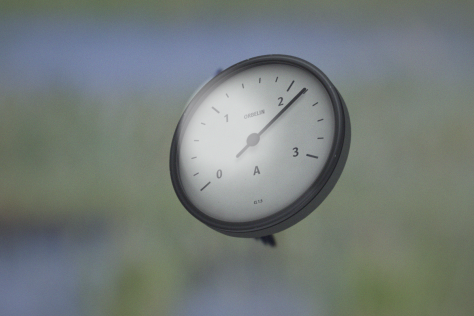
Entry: 2.2 A
